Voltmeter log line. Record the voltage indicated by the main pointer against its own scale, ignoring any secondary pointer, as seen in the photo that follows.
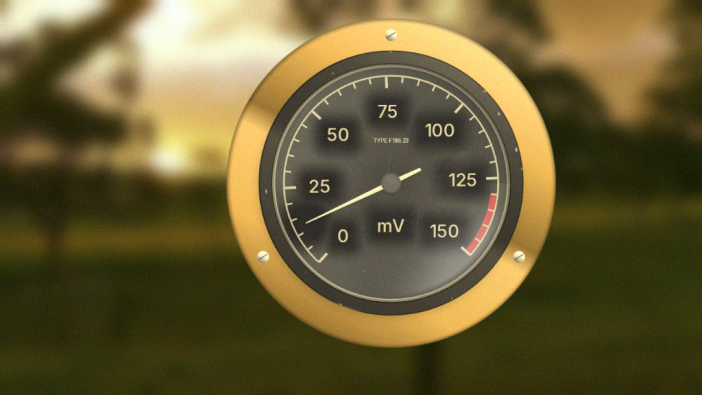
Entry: 12.5 mV
